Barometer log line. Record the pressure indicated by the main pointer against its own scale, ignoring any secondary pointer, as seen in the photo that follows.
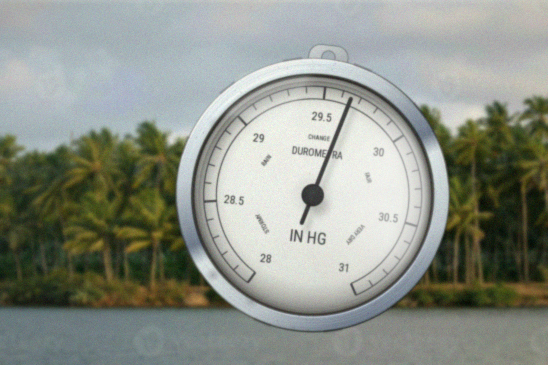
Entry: 29.65 inHg
